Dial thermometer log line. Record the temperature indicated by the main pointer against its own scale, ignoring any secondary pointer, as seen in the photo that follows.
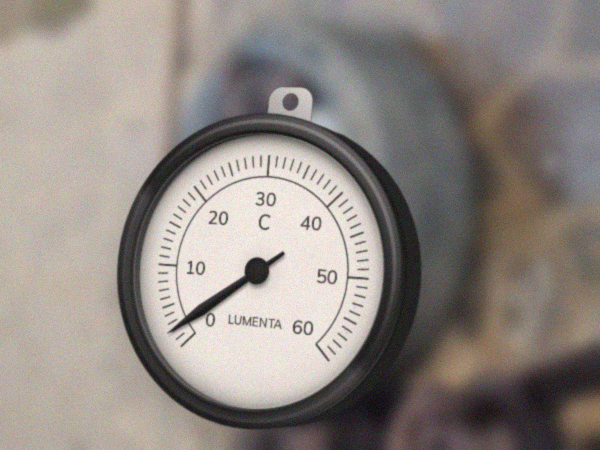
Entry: 2 °C
